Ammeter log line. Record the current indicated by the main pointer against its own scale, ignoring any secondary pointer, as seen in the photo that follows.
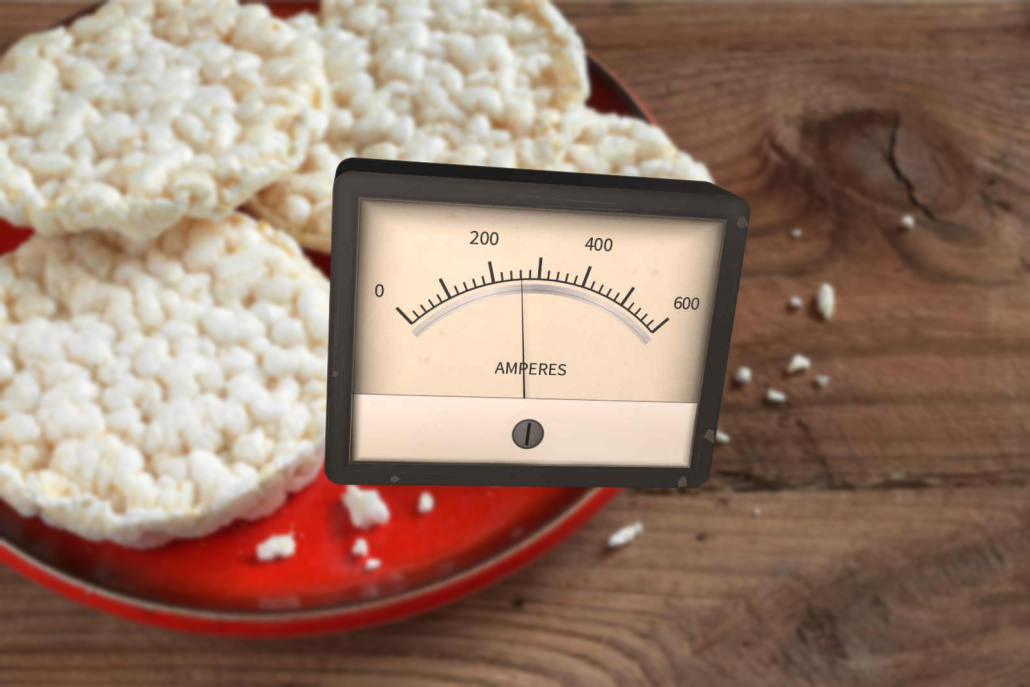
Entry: 260 A
